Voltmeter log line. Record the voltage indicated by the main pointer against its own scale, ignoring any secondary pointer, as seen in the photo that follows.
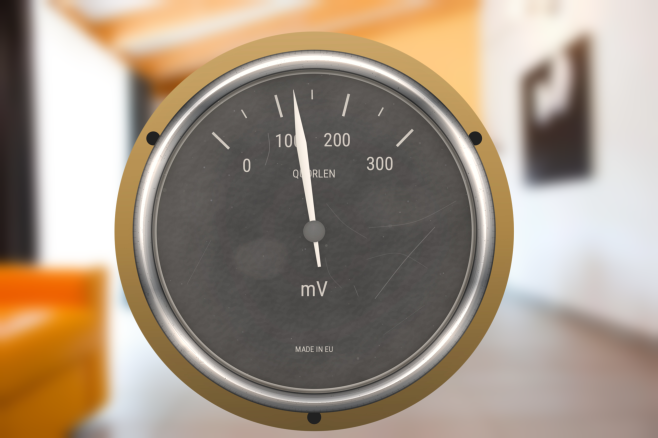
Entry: 125 mV
